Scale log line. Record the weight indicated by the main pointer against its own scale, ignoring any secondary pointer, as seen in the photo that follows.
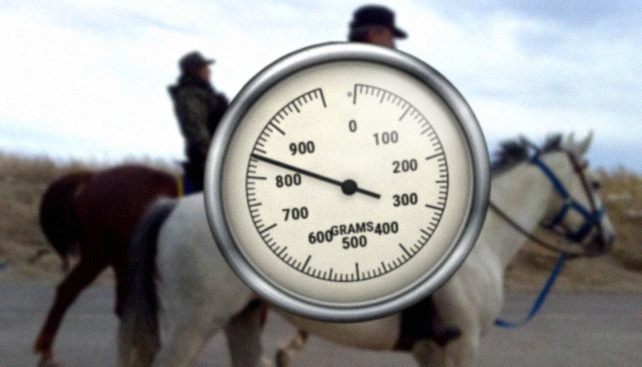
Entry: 840 g
